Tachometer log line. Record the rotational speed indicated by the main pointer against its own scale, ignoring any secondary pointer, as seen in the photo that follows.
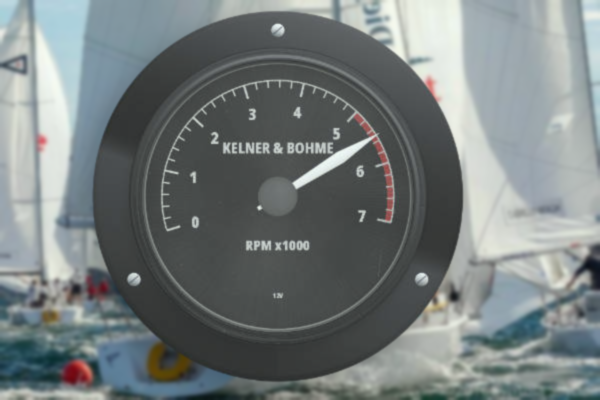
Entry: 5500 rpm
